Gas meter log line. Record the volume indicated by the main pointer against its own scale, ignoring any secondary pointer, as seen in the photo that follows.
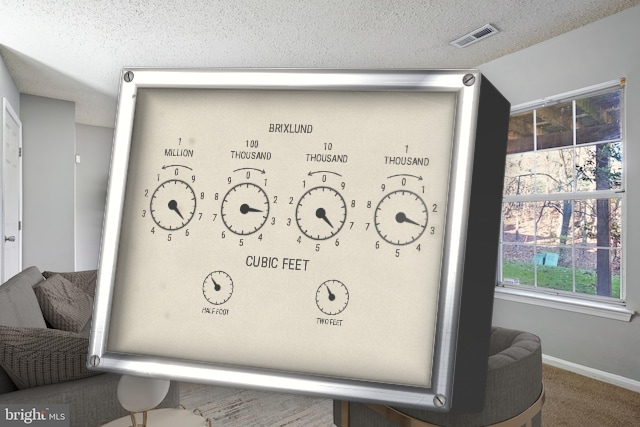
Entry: 626300 ft³
